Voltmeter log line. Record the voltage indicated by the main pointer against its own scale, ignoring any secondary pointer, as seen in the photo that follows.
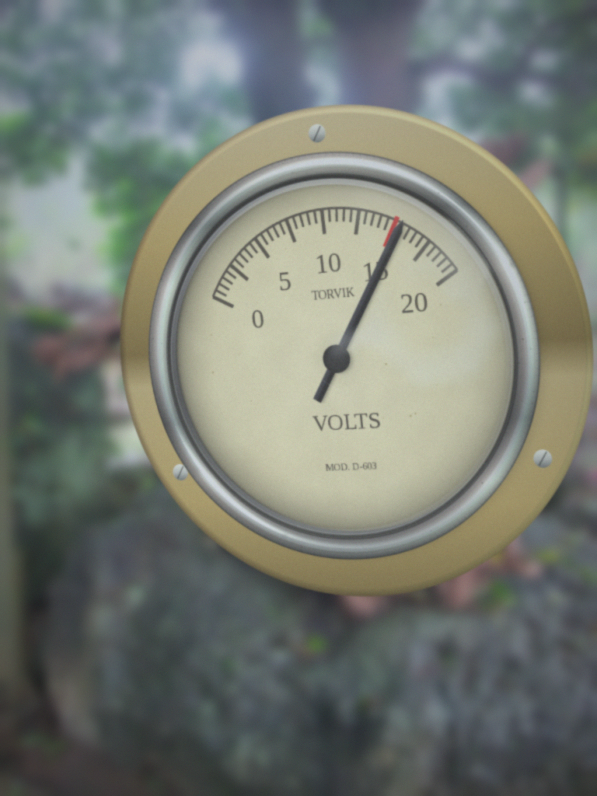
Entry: 15.5 V
